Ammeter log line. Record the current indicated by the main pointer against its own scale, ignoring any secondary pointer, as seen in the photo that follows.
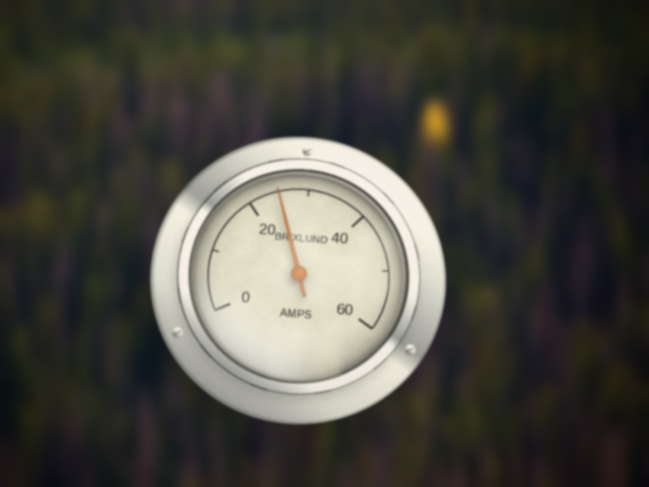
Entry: 25 A
